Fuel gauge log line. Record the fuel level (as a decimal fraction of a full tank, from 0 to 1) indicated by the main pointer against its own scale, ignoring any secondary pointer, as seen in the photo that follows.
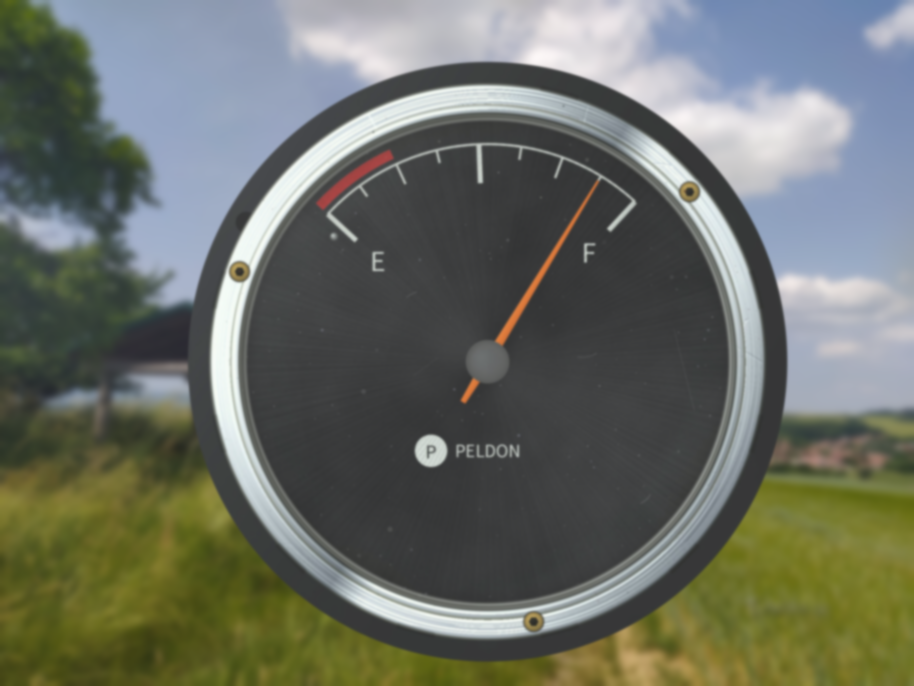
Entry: 0.875
